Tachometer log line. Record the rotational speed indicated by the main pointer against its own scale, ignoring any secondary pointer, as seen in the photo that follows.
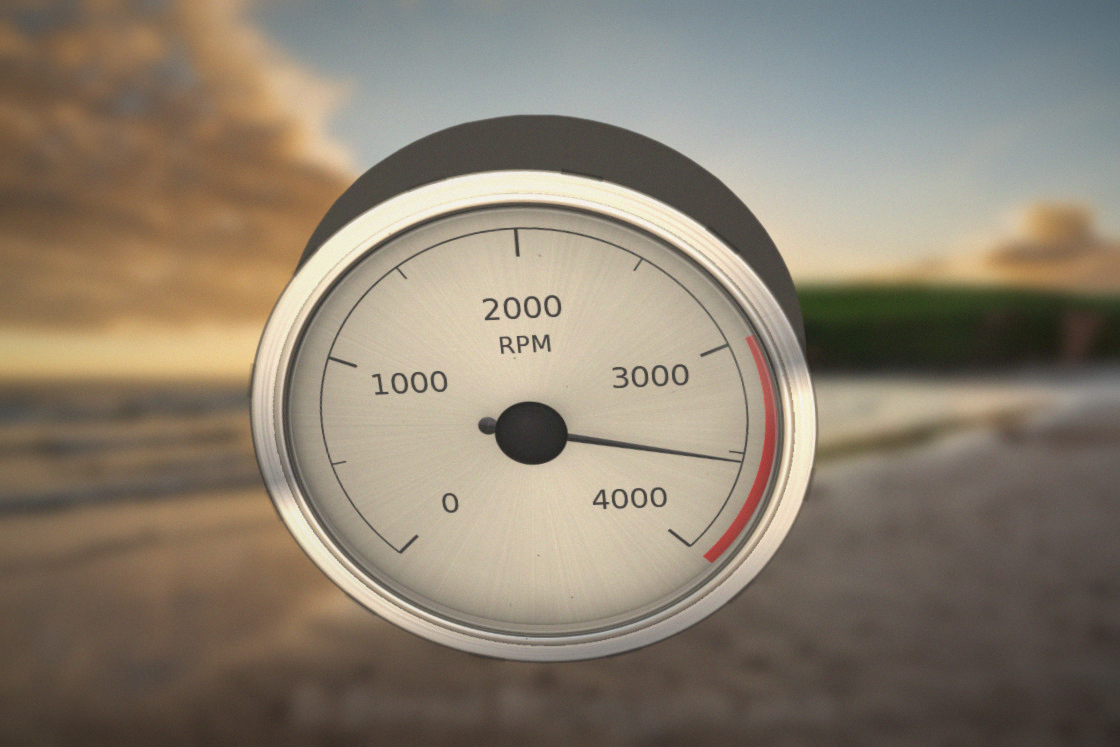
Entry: 3500 rpm
